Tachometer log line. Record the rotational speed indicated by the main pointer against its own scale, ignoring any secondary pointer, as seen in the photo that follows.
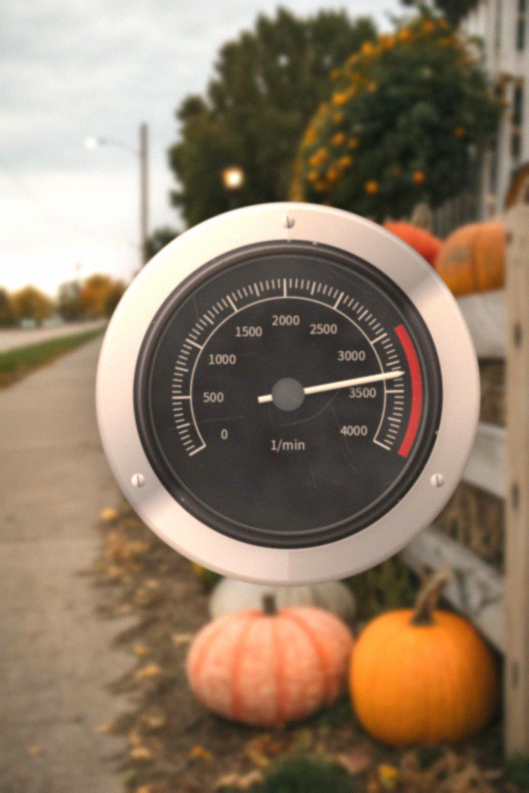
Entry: 3350 rpm
